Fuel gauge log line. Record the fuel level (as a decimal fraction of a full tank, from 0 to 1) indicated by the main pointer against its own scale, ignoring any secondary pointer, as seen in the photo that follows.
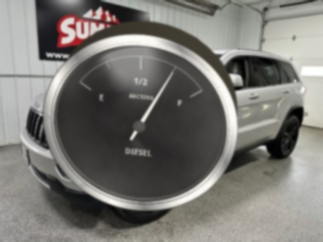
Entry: 0.75
